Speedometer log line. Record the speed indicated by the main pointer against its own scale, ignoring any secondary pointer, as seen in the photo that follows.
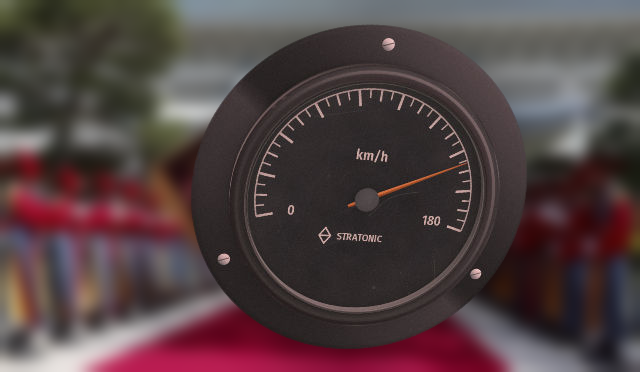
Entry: 145 km/h
